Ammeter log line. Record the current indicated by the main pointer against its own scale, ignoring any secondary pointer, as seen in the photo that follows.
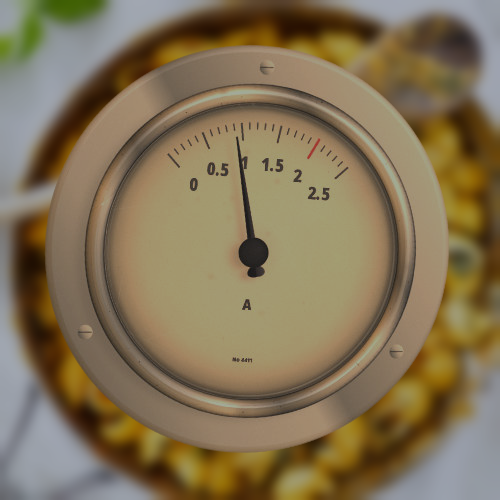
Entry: 0.9 A
